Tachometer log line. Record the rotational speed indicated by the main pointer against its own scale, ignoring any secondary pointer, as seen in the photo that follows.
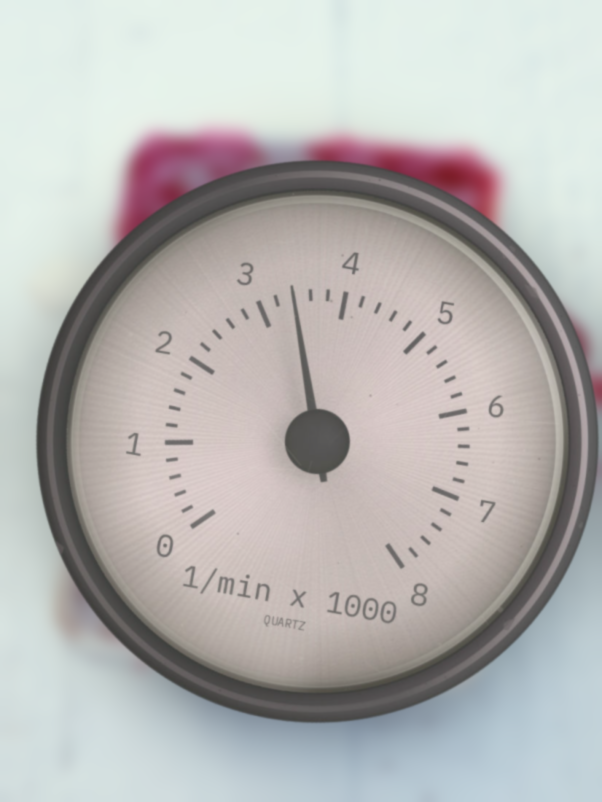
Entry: 3400 rpm
